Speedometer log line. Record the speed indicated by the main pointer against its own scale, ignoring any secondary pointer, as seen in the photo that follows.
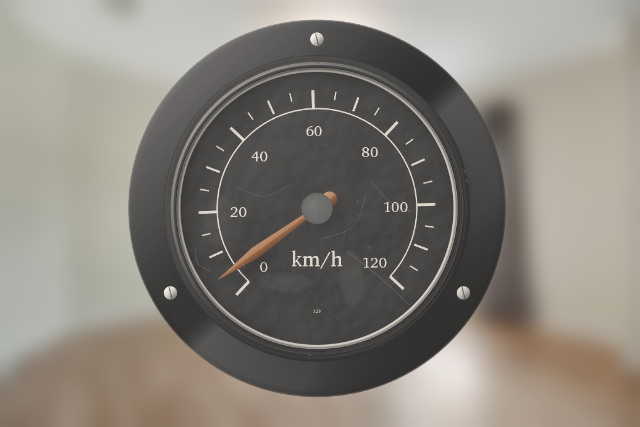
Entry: 5 km/h
